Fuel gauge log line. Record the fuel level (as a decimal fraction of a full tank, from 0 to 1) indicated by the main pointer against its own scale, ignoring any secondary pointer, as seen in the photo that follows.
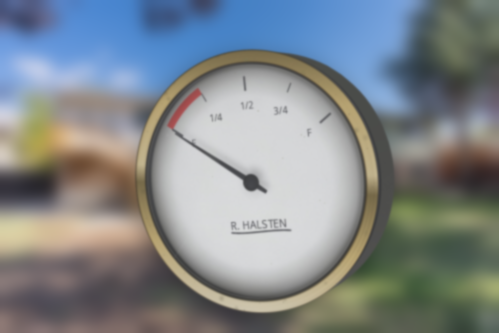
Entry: 0
